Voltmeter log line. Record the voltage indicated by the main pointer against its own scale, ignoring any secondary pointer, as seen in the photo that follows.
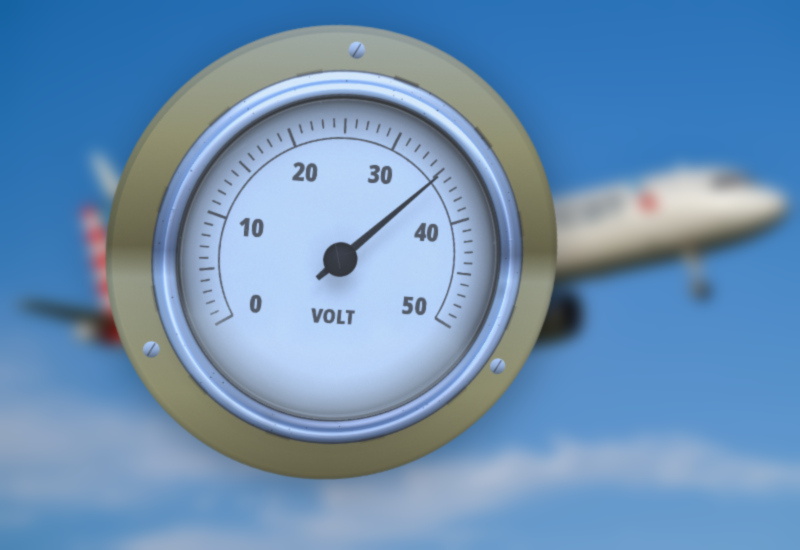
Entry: 35 V
